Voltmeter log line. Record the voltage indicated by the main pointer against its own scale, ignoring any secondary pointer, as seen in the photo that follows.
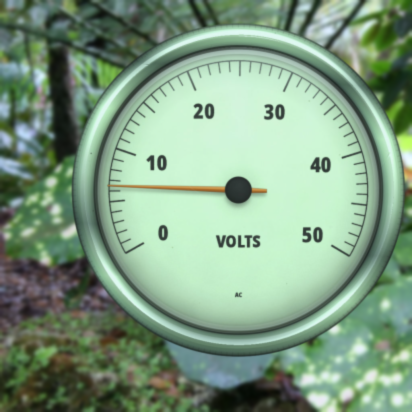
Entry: 6.5 V
